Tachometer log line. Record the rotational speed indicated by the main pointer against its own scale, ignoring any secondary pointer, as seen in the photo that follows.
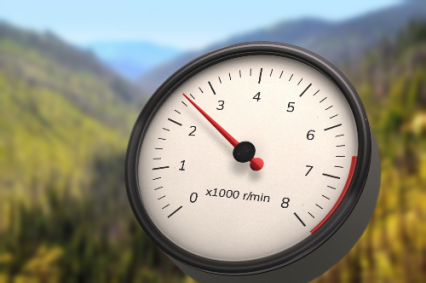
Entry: 2500 rpm
